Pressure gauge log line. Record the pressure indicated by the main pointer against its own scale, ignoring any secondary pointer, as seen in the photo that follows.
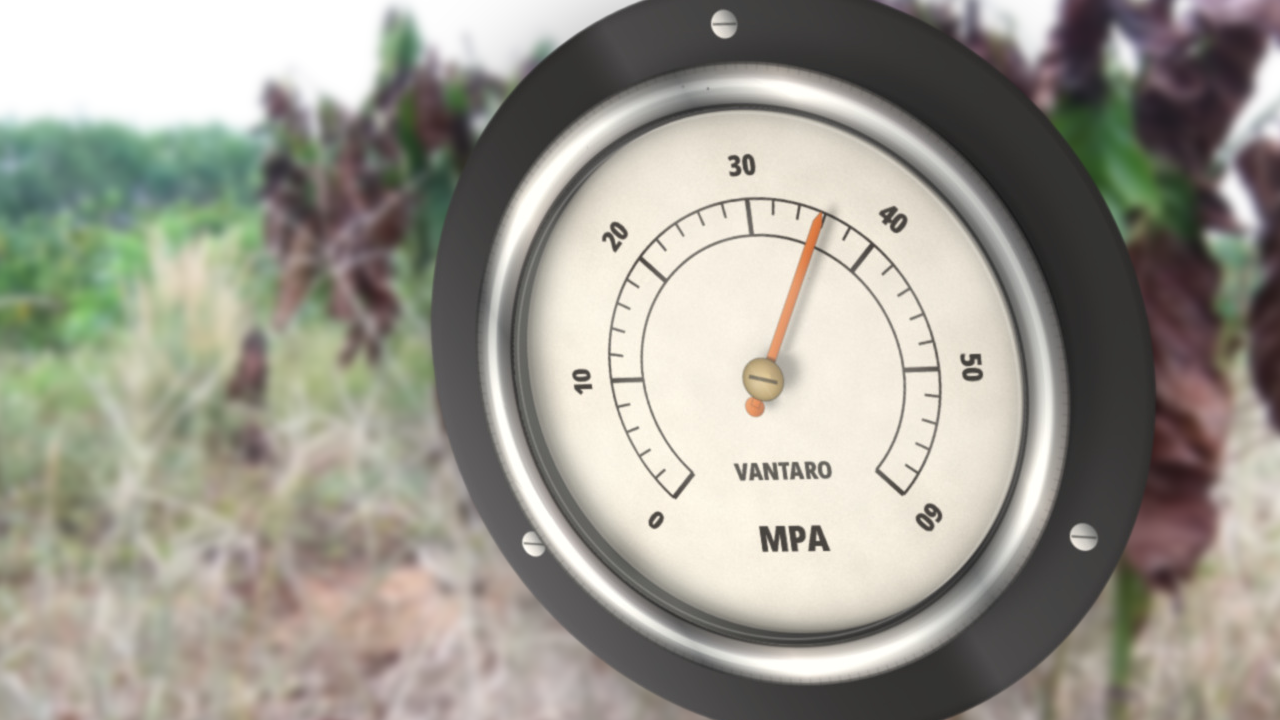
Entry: 36 MPa
